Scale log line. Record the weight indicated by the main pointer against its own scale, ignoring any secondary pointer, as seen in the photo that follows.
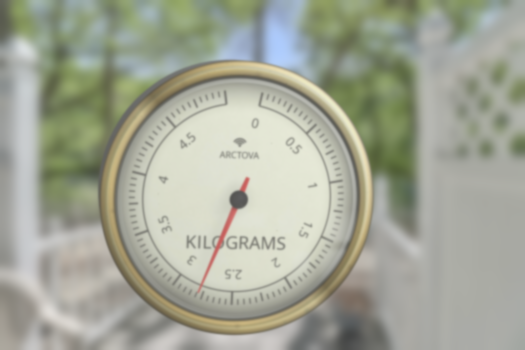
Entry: 2.8 kg
